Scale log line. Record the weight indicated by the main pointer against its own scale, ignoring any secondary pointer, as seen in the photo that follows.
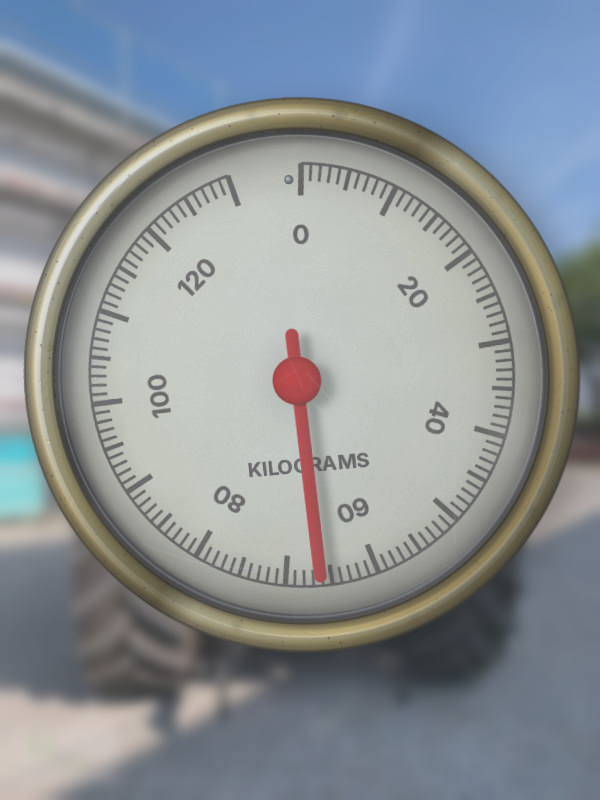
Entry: 66 kg
